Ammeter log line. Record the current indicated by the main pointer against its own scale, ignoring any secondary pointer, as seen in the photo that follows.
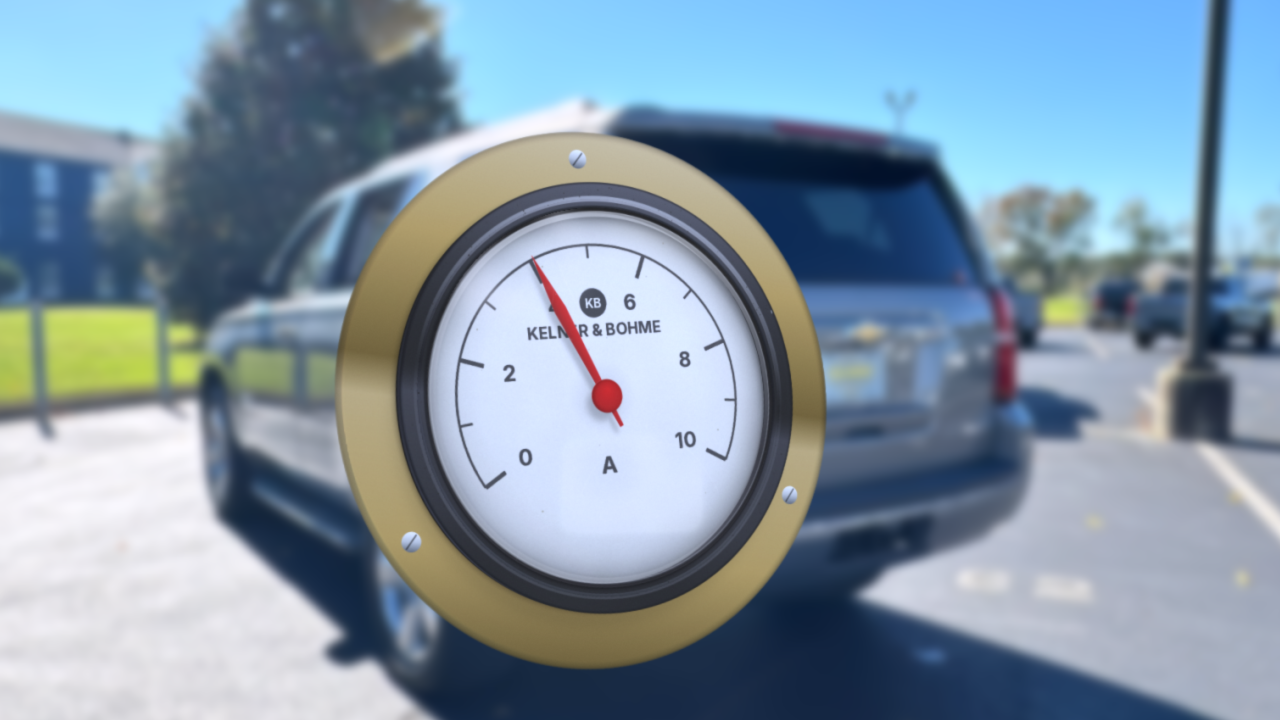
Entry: 4 A
